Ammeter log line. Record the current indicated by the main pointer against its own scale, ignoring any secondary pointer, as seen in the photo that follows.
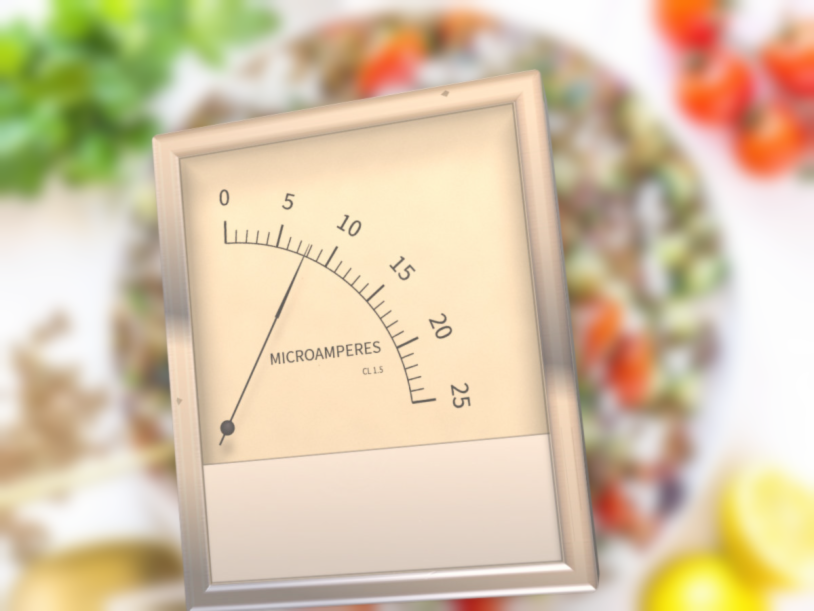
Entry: 8 µA
